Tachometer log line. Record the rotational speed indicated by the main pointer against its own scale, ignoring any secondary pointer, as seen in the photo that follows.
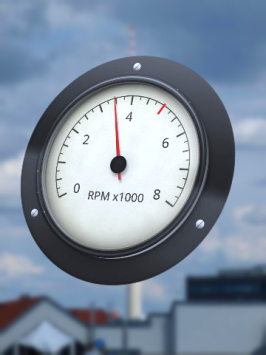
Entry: 3500 rpm
